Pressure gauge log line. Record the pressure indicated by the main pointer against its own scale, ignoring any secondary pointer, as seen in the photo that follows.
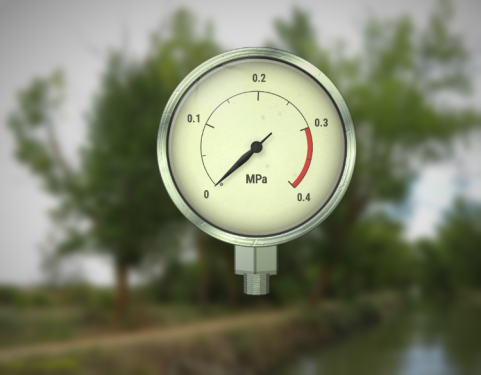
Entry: 0 MPa
